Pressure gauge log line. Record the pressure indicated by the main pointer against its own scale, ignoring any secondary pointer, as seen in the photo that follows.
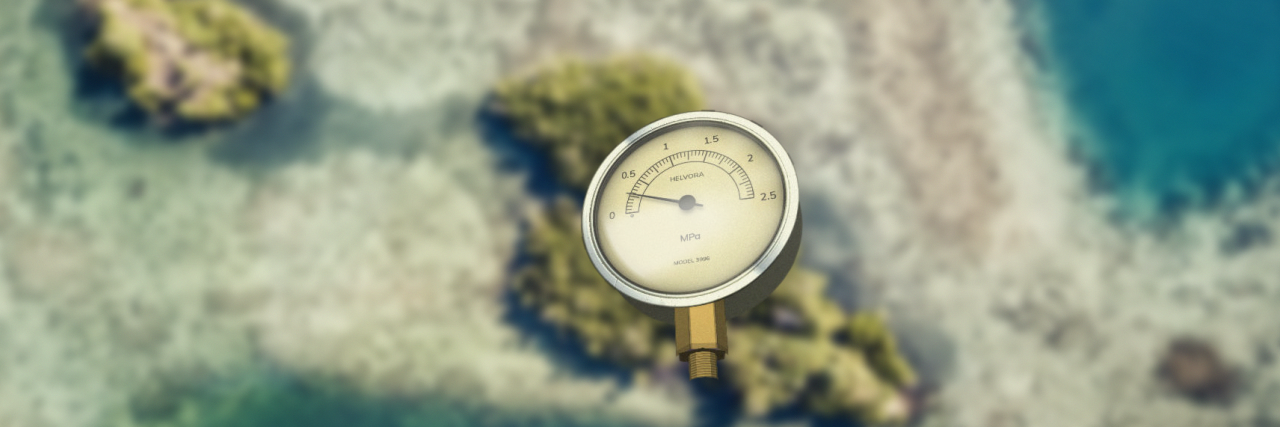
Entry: 0.25 MPa
